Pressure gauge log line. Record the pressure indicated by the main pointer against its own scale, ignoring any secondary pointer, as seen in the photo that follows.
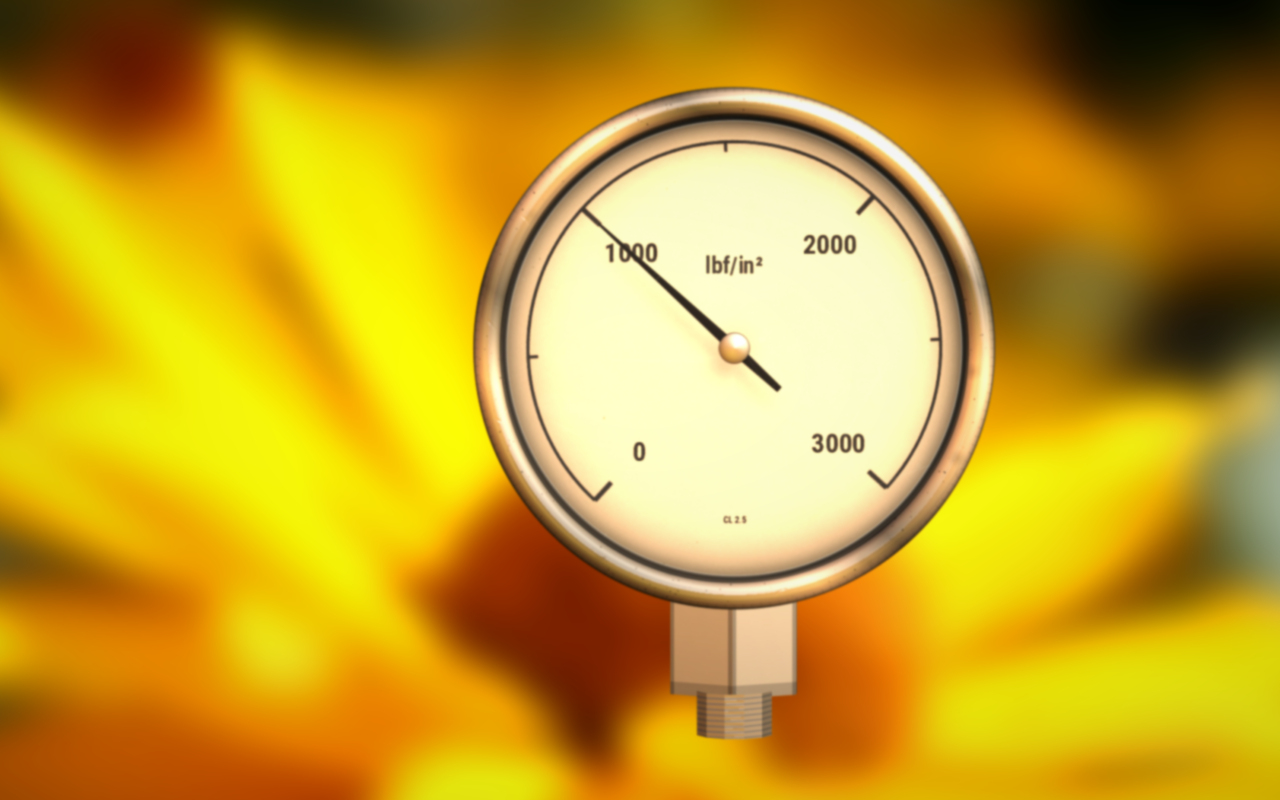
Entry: 1000 psi
